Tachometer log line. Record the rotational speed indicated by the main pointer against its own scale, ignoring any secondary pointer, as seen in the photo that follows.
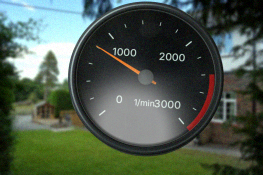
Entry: 800 rpm
